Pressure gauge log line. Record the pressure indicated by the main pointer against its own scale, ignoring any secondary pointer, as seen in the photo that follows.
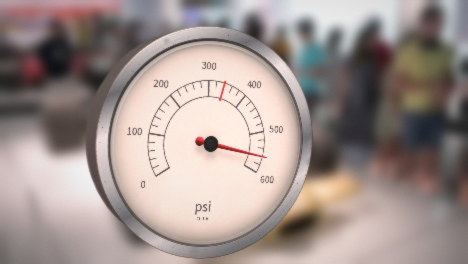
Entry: 560 psi
